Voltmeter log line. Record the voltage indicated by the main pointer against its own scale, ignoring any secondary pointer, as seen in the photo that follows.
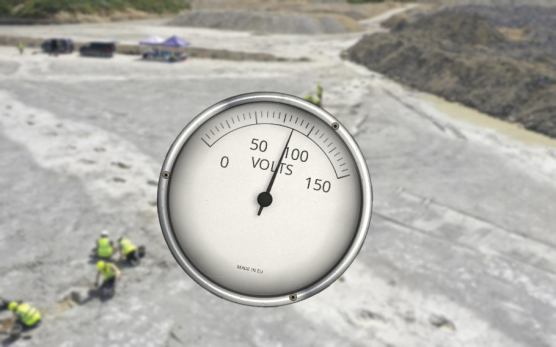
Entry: 85 V
